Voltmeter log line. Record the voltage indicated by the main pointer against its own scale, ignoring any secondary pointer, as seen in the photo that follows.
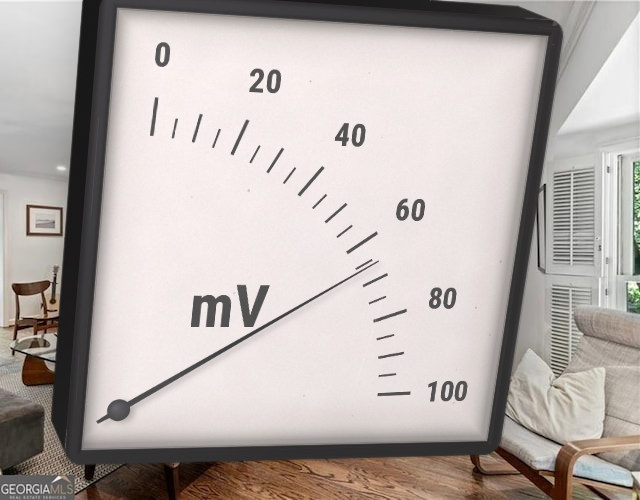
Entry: 65 mV
